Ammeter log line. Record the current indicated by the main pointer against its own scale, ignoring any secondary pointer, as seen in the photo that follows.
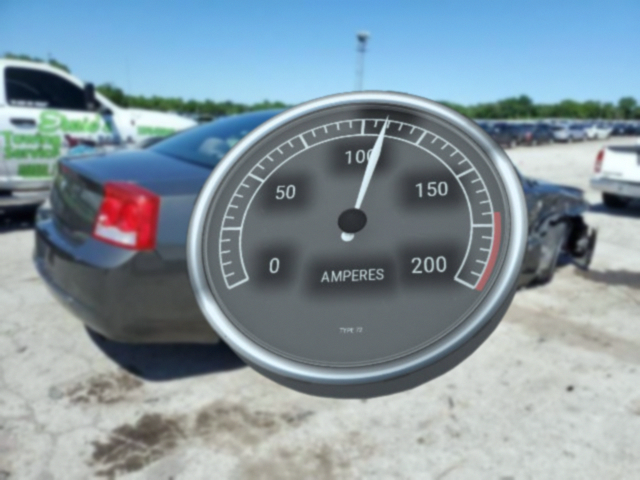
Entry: 110 A
